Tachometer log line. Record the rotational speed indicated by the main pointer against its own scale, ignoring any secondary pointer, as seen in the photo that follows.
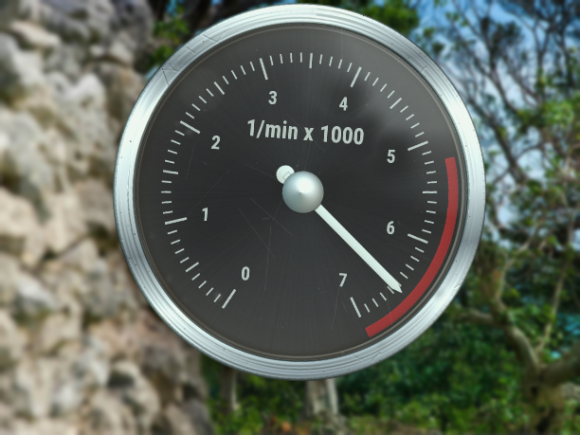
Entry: 6550 rpm
